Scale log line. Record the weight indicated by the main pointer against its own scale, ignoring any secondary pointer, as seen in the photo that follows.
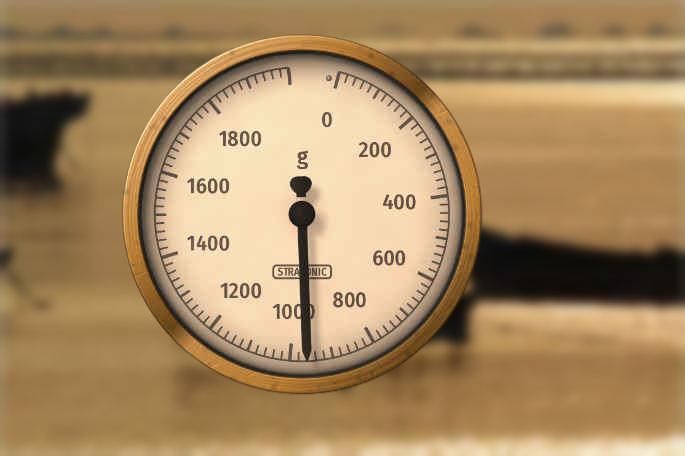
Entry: 960 g
